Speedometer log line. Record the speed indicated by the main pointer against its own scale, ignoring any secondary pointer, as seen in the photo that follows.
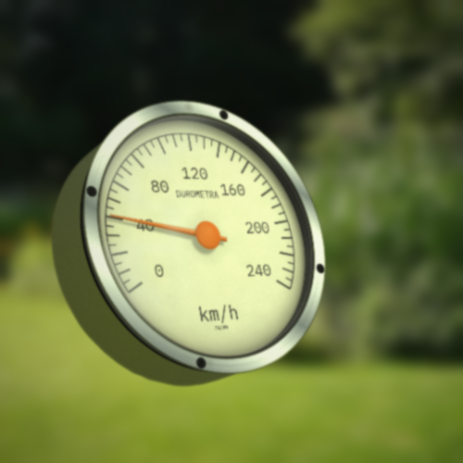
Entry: 40 km/h
